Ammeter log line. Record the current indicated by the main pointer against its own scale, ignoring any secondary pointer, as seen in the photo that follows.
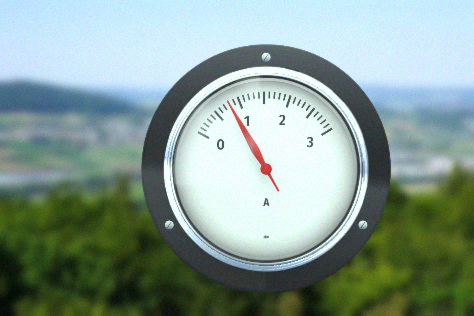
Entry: 0.8 A
